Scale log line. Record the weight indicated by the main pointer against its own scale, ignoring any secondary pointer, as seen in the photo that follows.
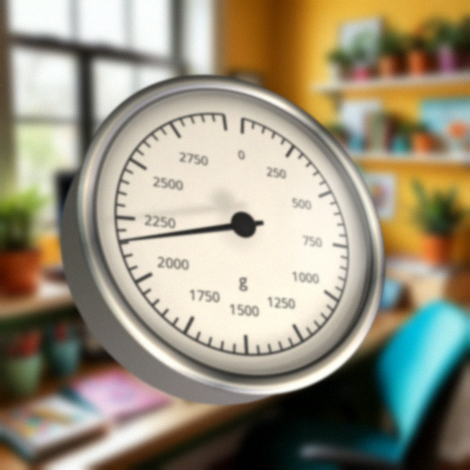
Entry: 2150 g
